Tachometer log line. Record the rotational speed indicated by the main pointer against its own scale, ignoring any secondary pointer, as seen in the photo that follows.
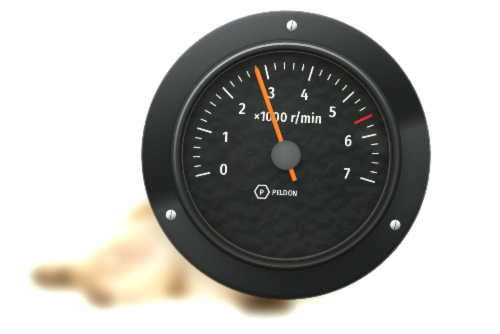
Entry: 2800 rpm
